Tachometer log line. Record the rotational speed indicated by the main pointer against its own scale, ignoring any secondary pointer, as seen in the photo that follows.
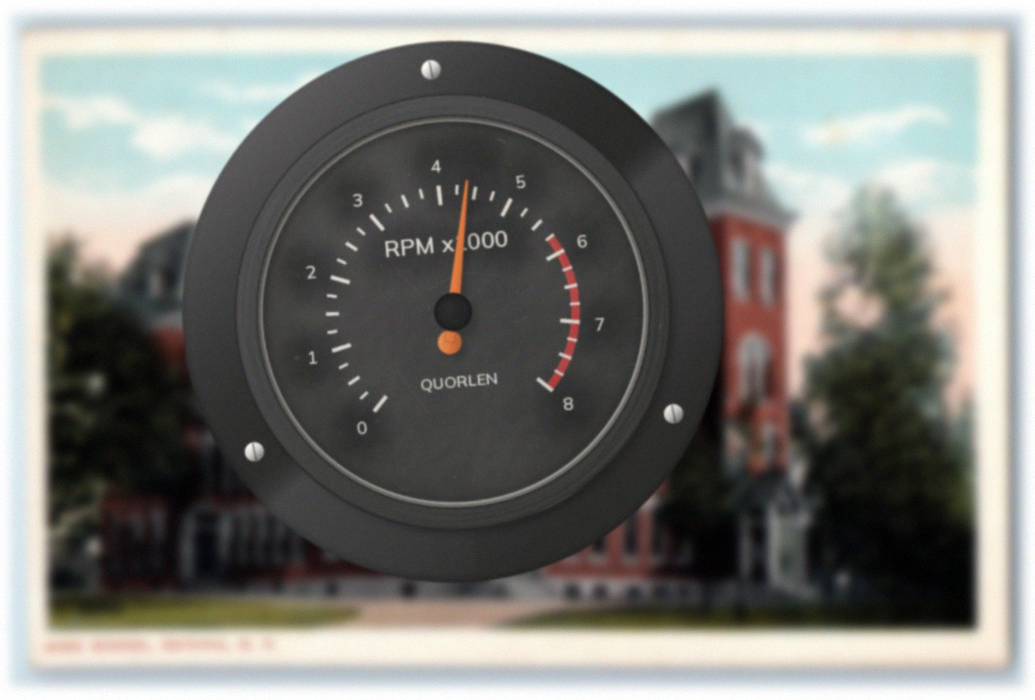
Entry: 4375 rpm
